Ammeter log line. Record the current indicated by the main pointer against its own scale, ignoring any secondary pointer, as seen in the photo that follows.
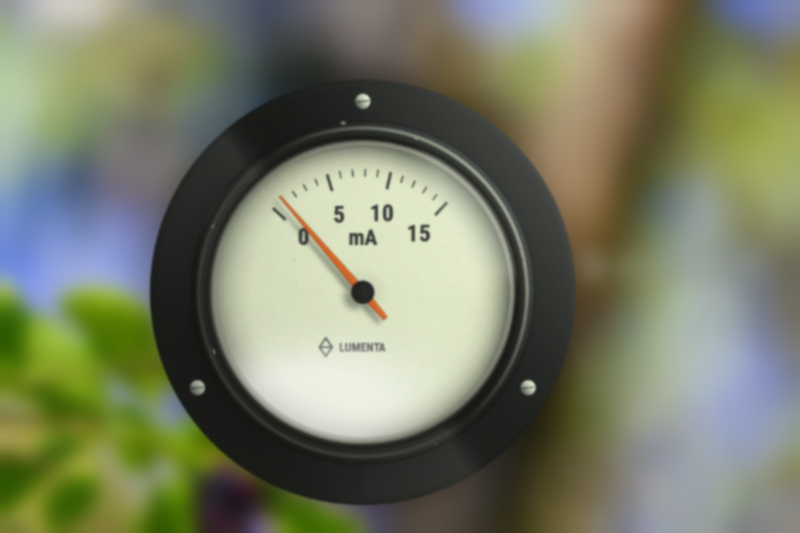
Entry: 1 mA
